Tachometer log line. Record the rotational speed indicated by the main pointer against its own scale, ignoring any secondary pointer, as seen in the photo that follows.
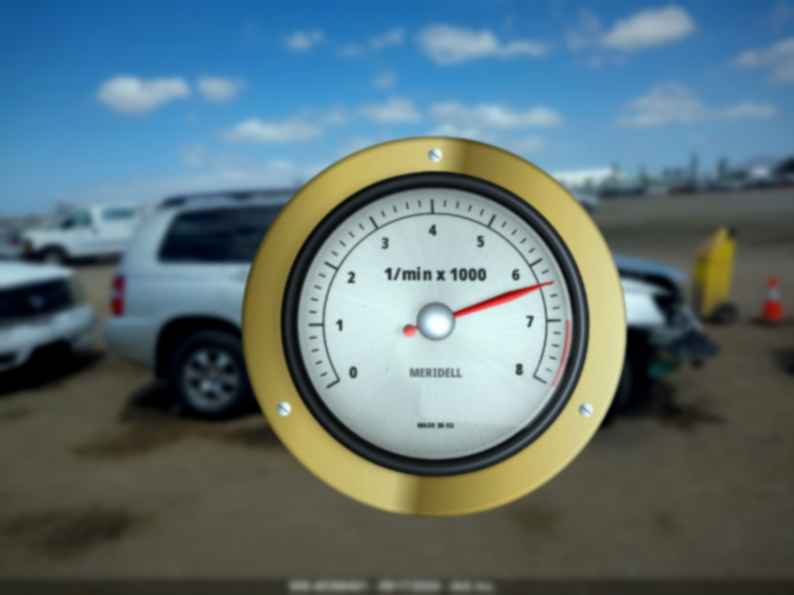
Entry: 6400 rpm
